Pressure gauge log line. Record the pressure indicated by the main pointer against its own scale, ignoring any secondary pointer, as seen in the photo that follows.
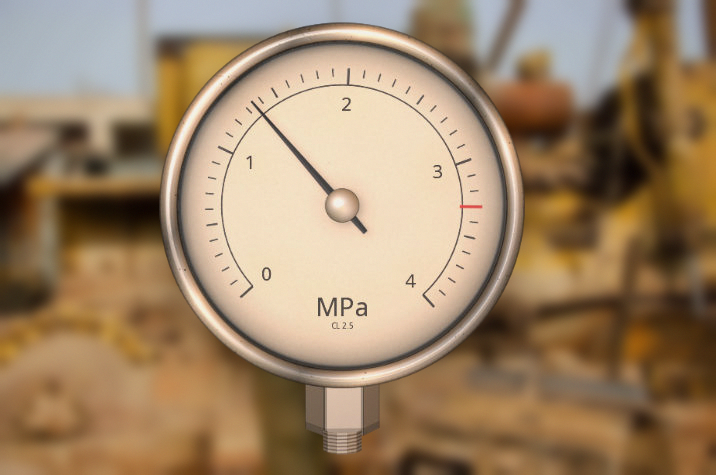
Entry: 1.35 MPa
